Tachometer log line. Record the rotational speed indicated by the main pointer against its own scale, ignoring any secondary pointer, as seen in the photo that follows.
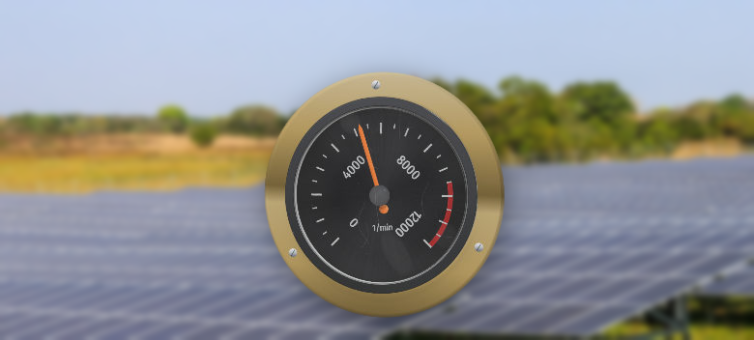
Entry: 5250 rpm
